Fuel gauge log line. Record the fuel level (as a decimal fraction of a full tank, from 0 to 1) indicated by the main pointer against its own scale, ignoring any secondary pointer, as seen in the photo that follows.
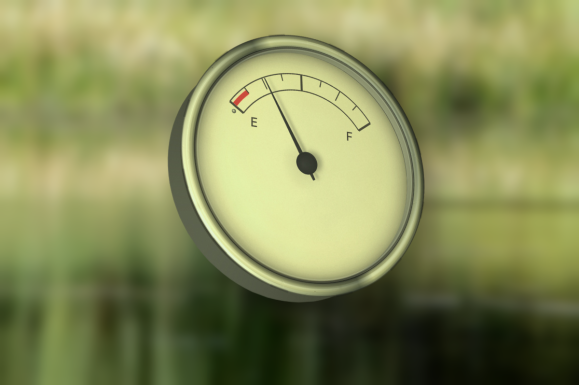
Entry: 0.25
